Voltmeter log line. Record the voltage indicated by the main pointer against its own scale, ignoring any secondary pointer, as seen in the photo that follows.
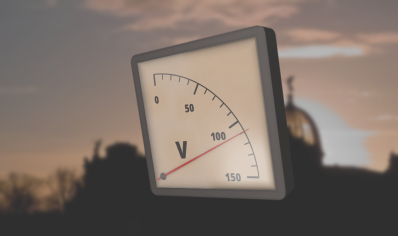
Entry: 110 V
